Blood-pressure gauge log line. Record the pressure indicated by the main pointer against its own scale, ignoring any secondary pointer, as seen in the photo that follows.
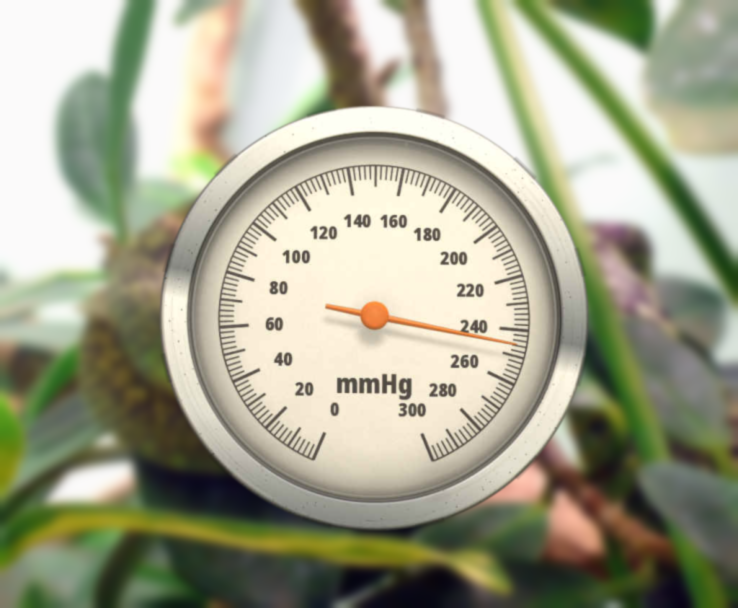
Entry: 246 mmHg
